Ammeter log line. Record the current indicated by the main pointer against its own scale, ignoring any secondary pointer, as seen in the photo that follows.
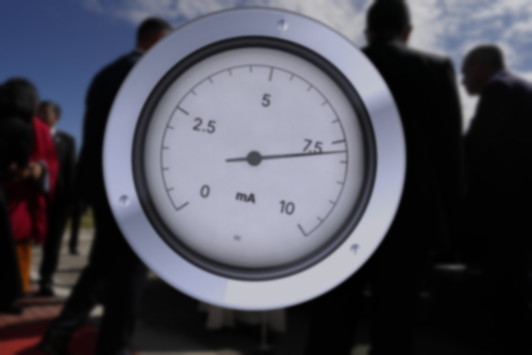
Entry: 7.75 mA
